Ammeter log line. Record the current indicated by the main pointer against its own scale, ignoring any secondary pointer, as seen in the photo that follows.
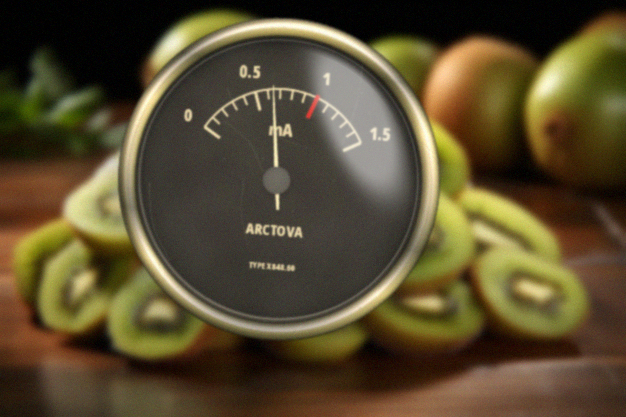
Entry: 0.65 mA
